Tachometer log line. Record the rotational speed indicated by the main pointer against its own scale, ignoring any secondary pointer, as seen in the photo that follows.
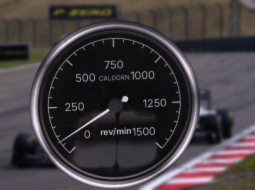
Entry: 75 rpm
